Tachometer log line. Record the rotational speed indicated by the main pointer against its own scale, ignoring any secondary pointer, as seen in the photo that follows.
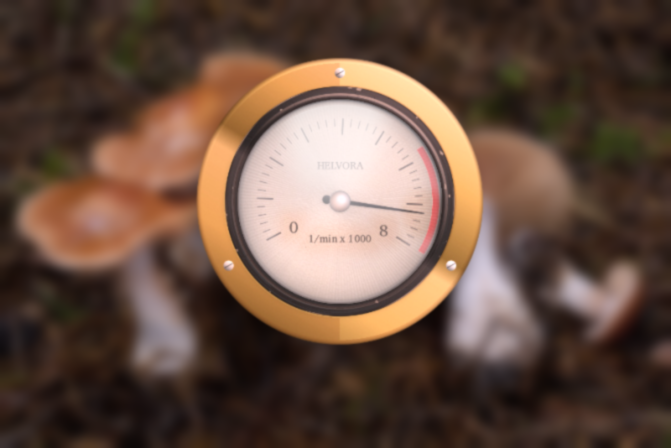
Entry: 7200 rpm
